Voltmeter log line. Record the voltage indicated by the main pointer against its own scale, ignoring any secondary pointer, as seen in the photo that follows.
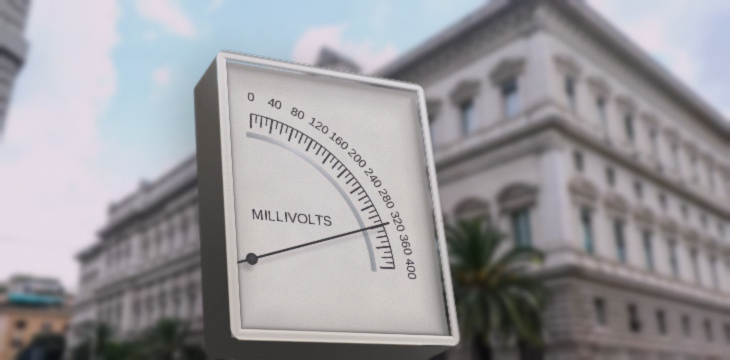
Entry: 320 mV
